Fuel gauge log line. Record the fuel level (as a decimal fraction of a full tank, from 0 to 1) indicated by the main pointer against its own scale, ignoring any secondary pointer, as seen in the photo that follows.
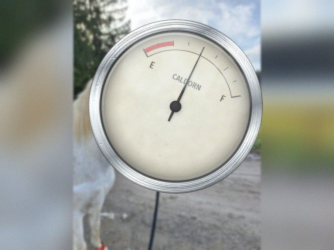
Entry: 0.5
